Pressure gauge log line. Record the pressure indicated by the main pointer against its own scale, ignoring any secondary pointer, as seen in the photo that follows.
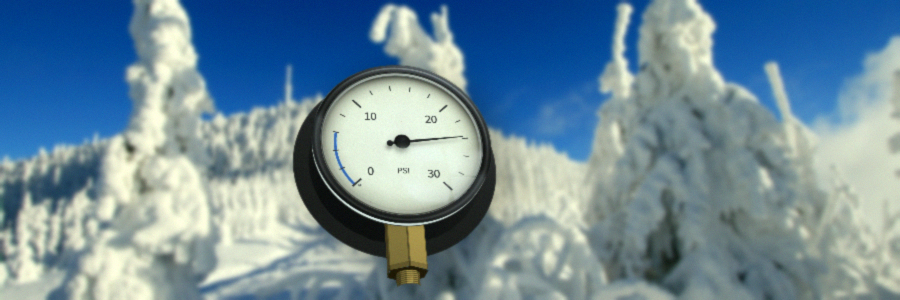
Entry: 24 psi
